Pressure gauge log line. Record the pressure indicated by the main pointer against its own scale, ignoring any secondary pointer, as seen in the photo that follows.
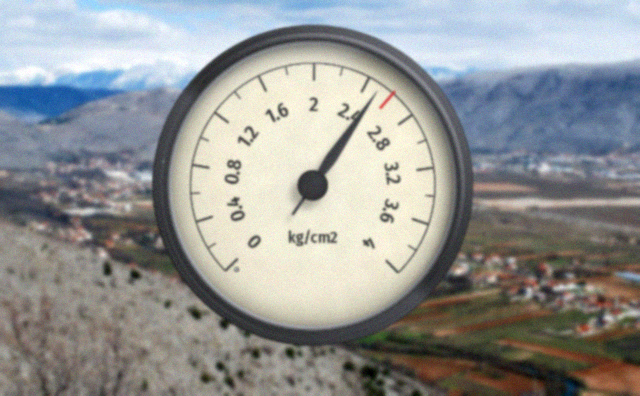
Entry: 2.5 kg/cm²
